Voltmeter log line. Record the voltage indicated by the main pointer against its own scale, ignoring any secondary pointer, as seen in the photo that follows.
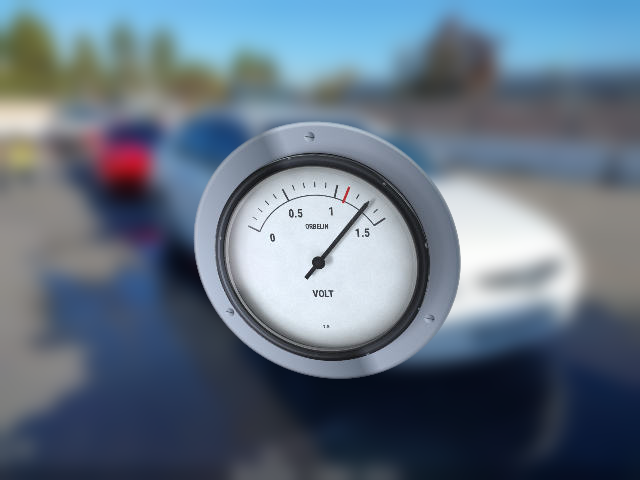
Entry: 1.3 V
